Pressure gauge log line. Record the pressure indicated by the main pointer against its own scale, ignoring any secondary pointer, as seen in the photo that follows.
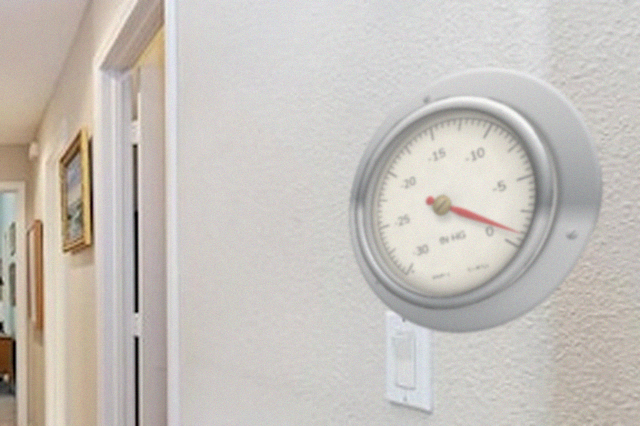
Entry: -1 inHg
